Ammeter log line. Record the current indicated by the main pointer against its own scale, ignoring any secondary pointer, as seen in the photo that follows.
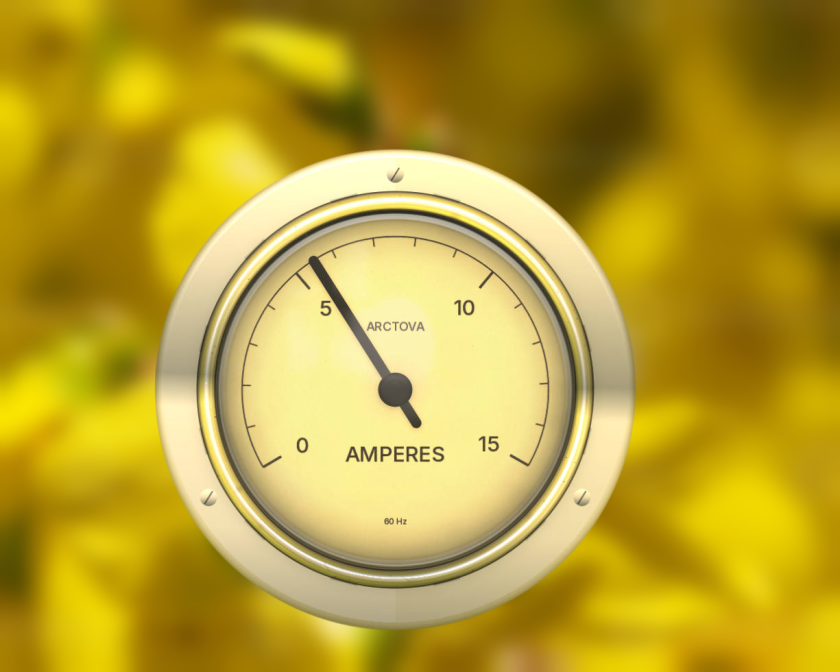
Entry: 5.5 A
